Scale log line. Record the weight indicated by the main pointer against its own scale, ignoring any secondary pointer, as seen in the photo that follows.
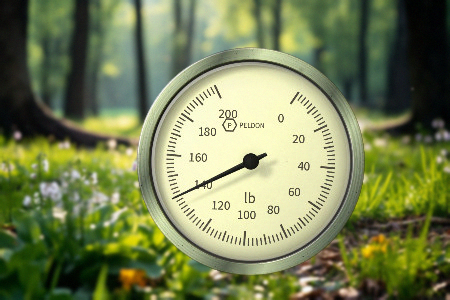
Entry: 140 lb
